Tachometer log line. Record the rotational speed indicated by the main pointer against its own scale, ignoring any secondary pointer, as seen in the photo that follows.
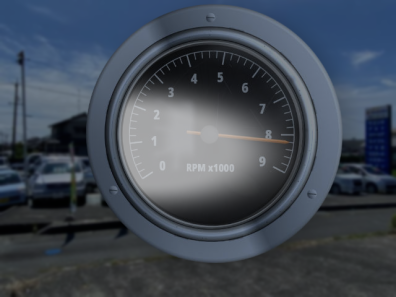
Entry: 8200 rpm
